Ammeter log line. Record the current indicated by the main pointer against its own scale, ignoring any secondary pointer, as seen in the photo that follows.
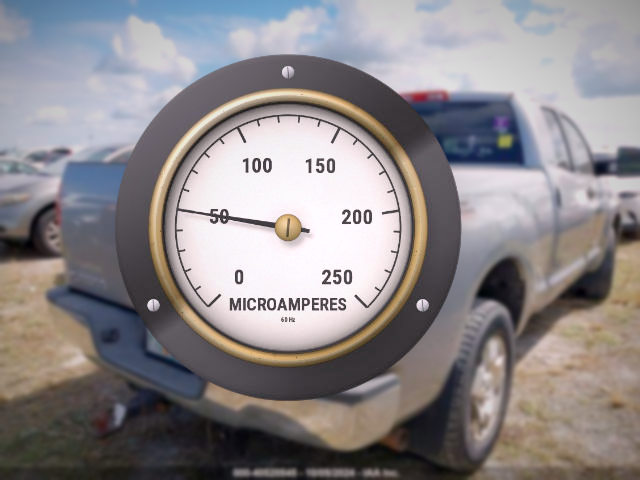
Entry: 50 µA
